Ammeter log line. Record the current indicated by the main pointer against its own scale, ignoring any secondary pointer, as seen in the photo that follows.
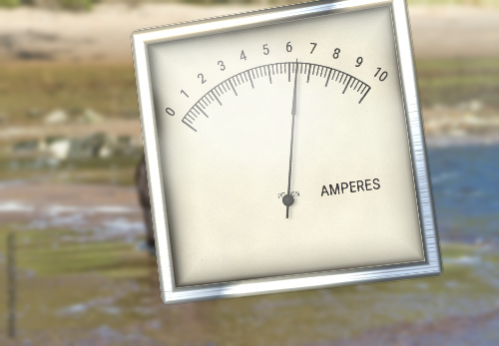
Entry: 6.4 A
